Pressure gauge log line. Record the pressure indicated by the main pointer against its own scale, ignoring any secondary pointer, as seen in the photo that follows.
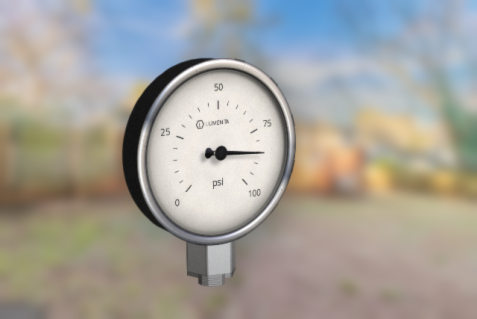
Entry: 85 psi
